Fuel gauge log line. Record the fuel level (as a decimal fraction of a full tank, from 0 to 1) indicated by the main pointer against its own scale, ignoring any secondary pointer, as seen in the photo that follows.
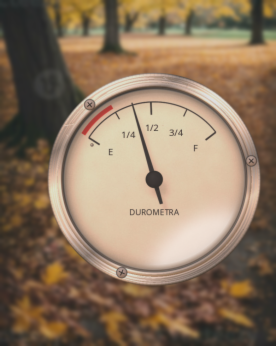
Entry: 0.375
